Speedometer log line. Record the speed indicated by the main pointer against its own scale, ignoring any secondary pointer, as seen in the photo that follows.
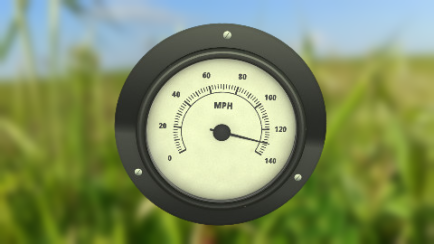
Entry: 130 mph
